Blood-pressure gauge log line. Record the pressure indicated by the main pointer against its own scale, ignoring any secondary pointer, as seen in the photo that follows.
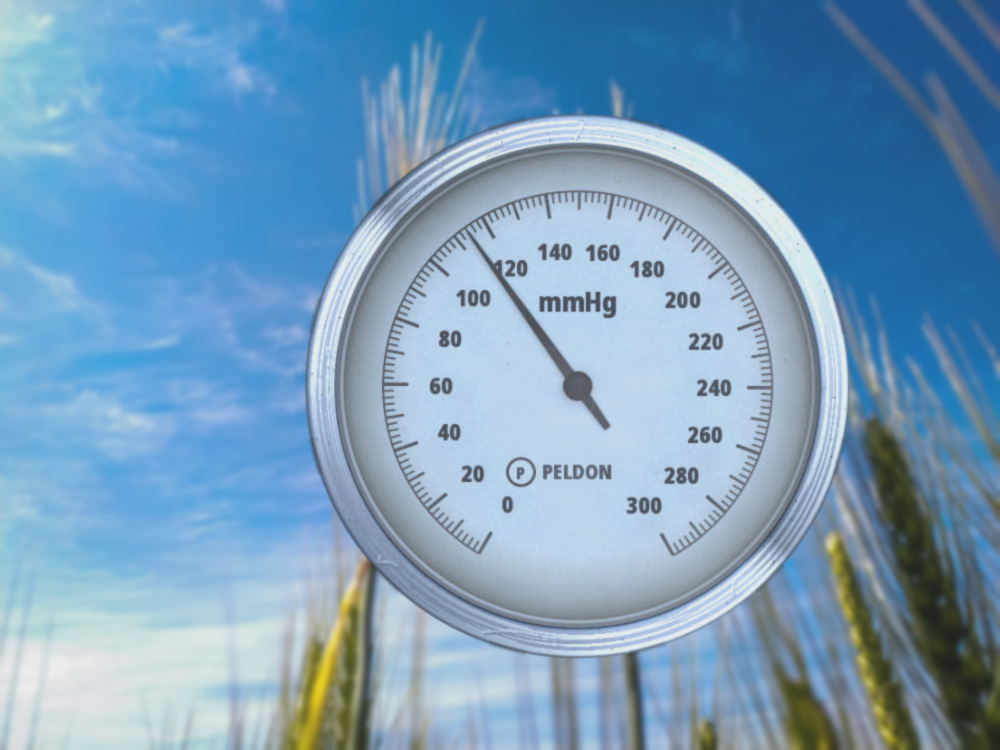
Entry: 114 mmHg
